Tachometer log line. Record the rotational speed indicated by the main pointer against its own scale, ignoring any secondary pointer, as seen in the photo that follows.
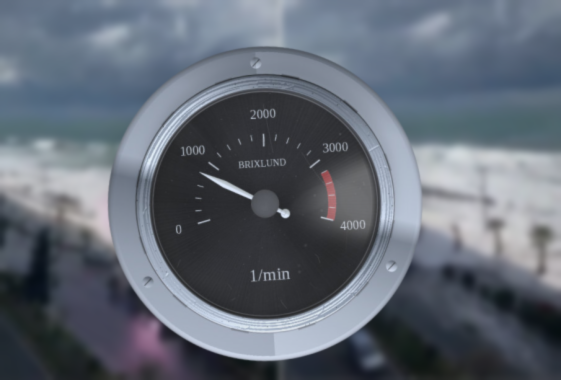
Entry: 800 rpm
